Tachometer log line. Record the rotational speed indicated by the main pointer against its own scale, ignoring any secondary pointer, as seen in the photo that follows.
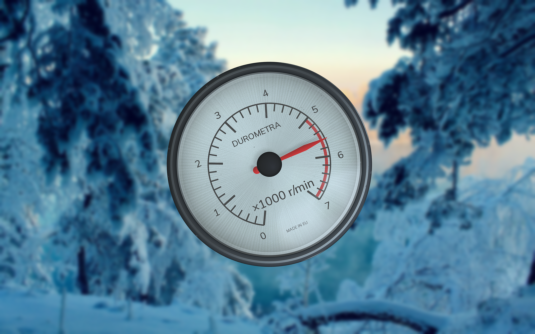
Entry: 5600 rpm
